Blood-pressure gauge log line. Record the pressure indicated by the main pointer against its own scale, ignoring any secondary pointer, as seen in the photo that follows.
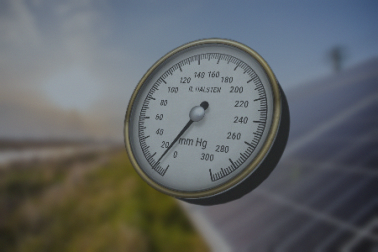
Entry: 10 mmHg
